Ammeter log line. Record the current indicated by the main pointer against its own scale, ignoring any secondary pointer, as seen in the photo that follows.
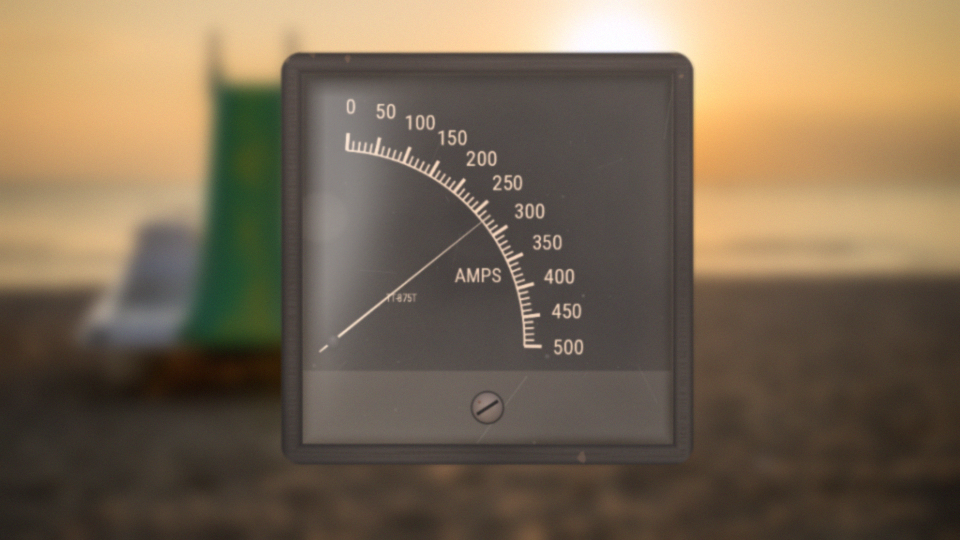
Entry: 270 A
